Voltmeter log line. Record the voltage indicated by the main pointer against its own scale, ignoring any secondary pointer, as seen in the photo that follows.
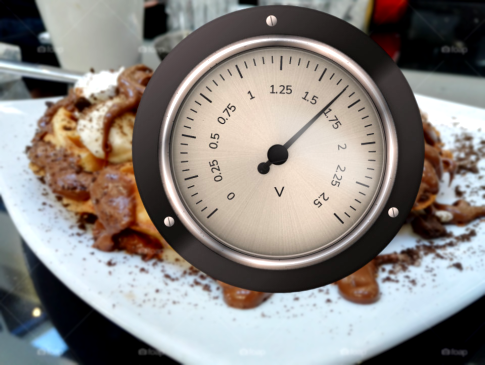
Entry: 1.65 V
